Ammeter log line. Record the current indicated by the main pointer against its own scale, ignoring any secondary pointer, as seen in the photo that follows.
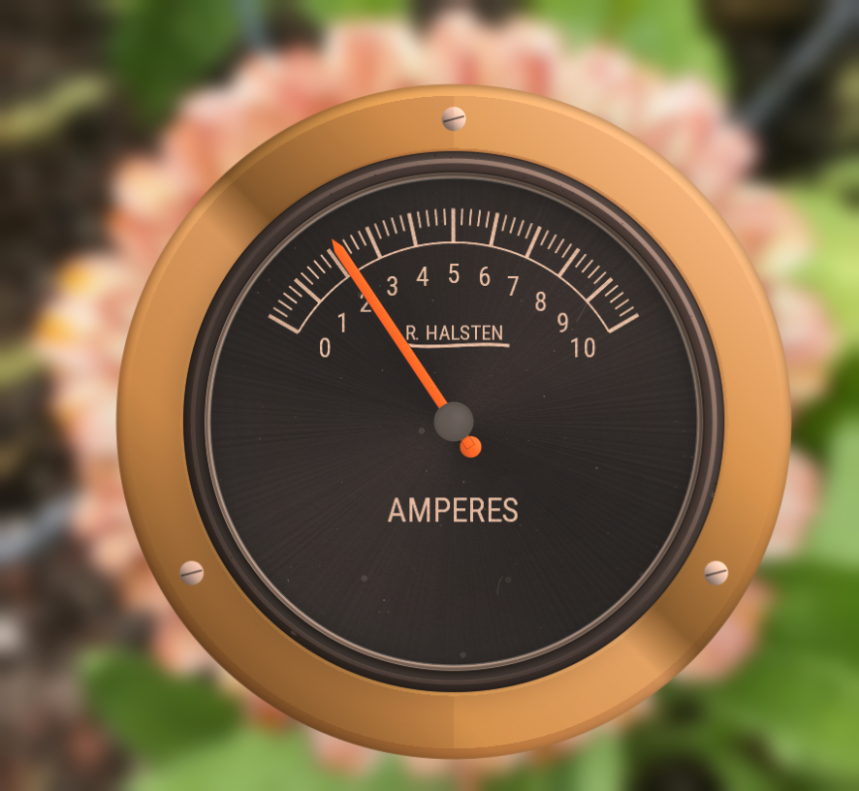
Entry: 2.2 A
